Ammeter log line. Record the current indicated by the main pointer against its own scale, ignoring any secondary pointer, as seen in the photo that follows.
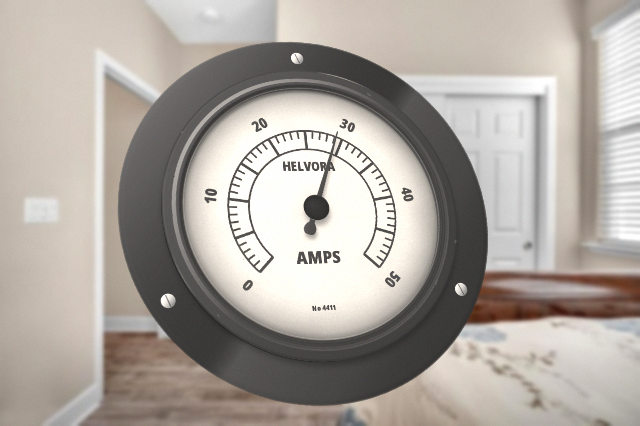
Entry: 29 A
